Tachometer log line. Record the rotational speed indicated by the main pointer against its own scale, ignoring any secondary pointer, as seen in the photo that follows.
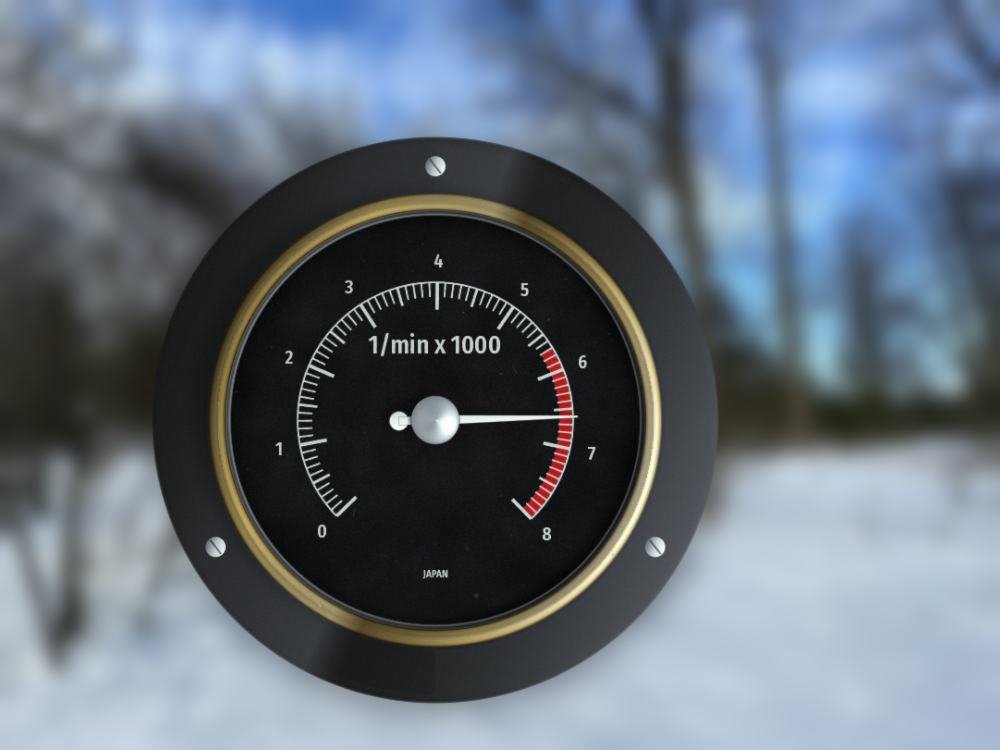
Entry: 6600 rpm
